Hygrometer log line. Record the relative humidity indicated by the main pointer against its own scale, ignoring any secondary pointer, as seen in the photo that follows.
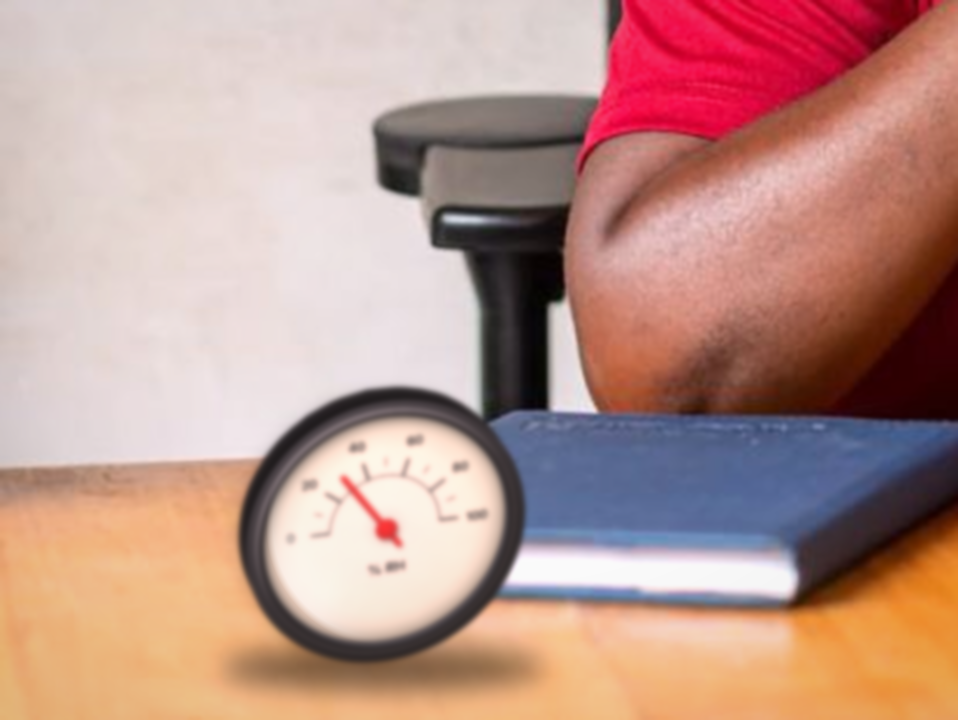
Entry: 30 %
